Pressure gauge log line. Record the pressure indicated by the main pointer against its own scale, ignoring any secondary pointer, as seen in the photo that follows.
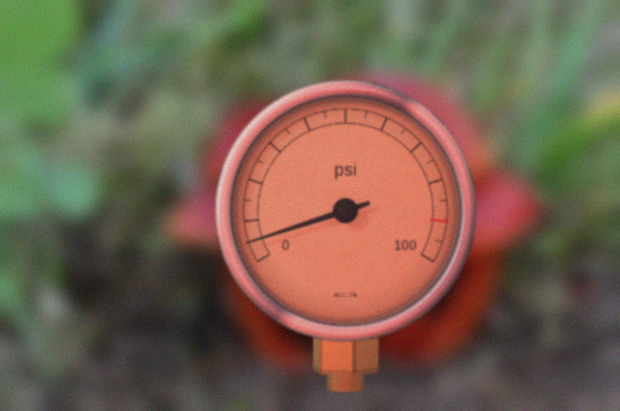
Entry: 5 psi
